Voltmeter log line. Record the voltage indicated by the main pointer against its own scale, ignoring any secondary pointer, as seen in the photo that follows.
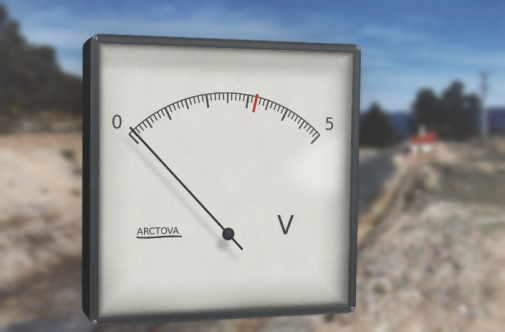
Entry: 0.1 V
